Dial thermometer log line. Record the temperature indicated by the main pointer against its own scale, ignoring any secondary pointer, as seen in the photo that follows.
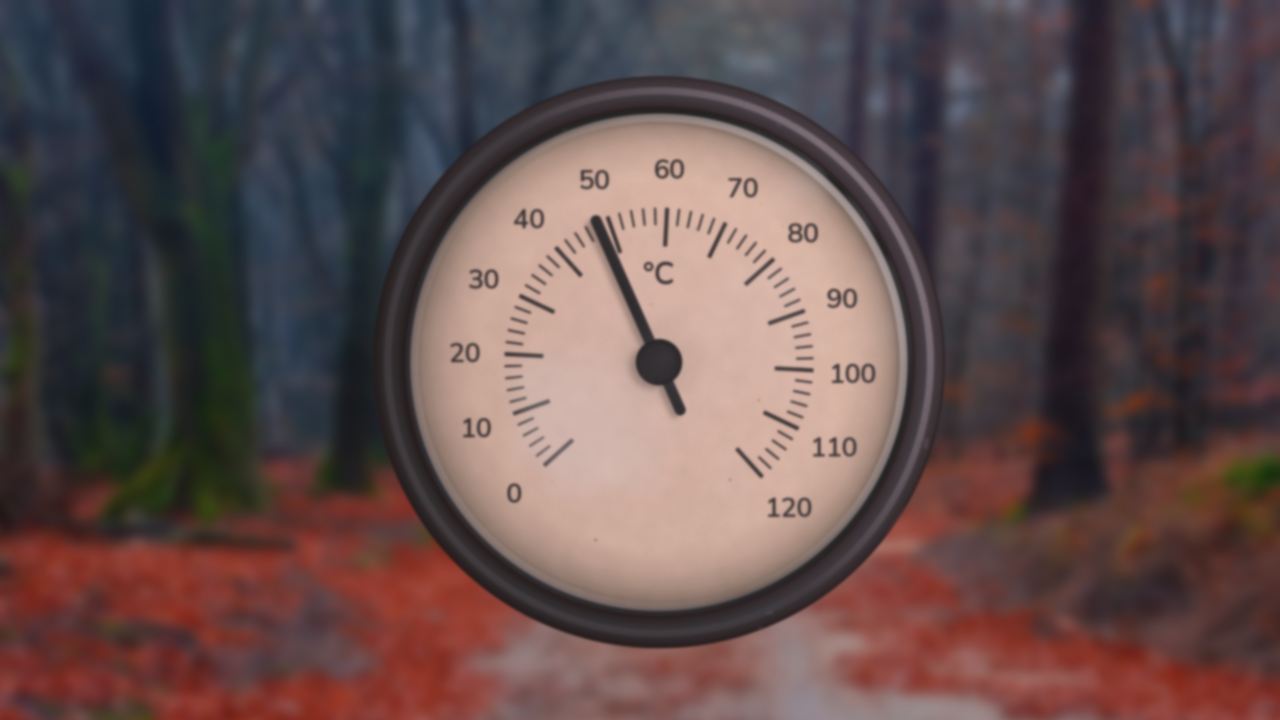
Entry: 48 °C
